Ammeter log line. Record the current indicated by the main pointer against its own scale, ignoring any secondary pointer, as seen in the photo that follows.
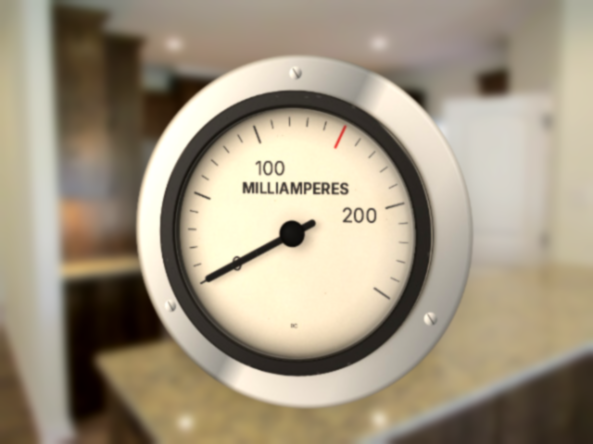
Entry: 0 mA
